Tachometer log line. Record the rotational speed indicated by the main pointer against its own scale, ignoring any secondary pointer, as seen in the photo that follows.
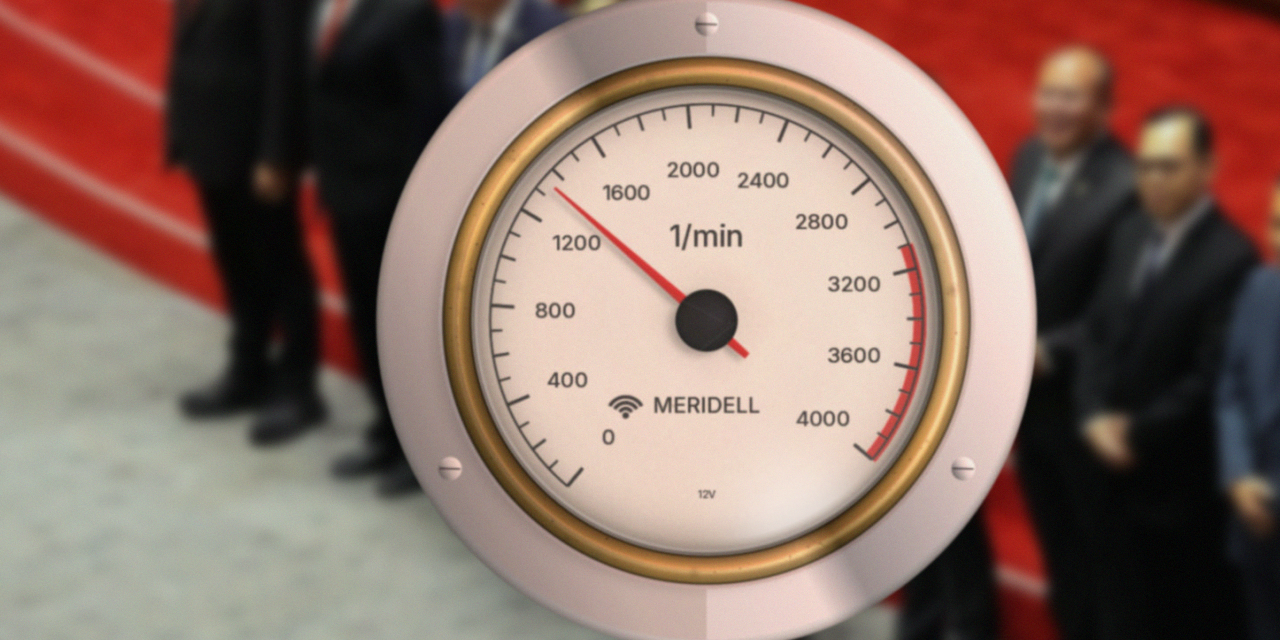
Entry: 1350 rpm
